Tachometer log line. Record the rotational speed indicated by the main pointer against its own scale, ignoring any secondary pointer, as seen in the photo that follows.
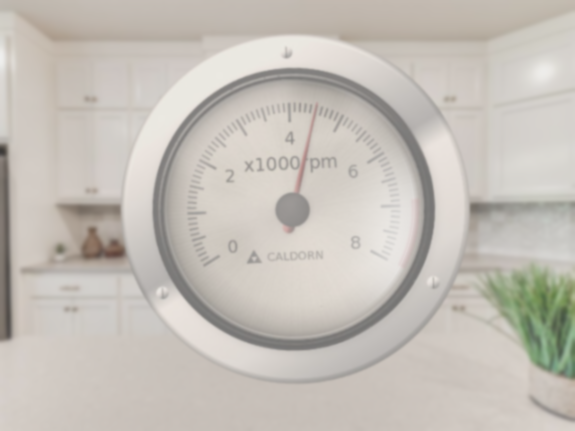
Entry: 4500 rpm
